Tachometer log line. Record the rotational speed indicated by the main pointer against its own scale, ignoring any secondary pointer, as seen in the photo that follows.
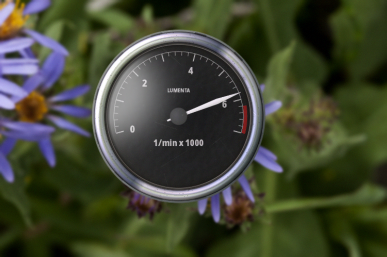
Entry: 5800 rpm
